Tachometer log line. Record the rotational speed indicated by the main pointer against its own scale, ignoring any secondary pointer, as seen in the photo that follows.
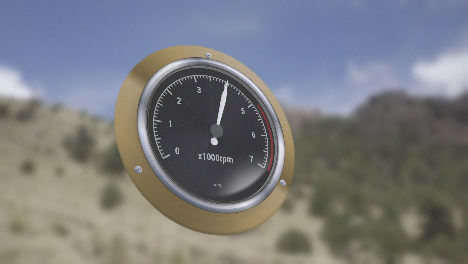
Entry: 4000 rpm
